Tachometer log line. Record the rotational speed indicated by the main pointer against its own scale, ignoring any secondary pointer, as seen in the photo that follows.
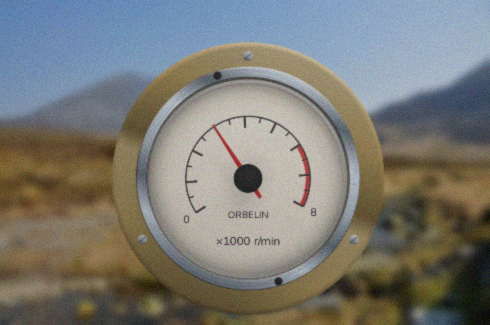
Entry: 3000 rpm
